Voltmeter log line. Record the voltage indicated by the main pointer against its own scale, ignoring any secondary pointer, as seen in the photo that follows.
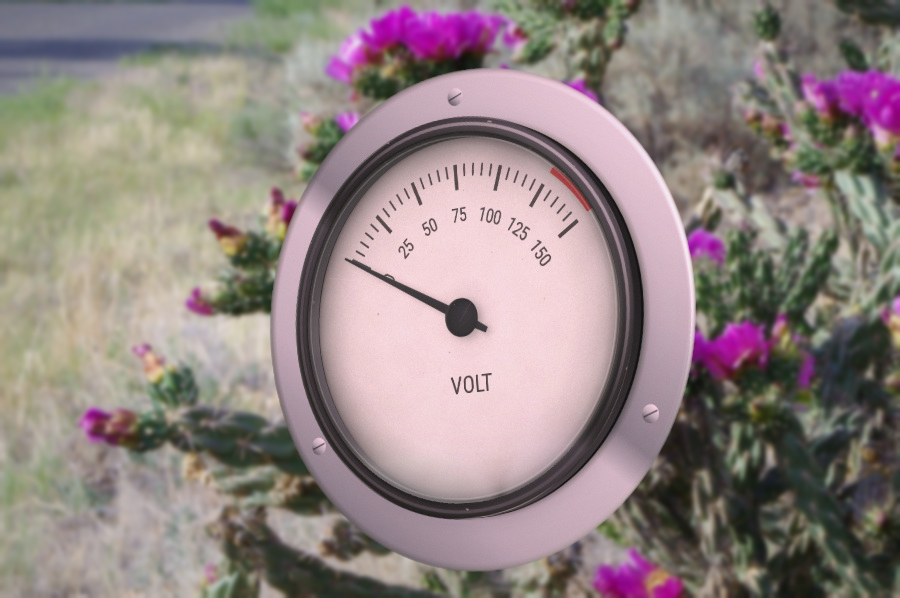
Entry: 0 V
